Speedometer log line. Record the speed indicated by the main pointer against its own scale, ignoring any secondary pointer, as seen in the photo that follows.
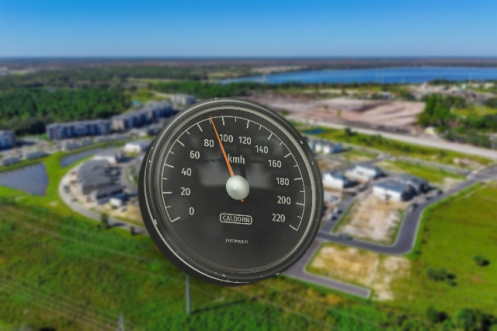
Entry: 90 km/h
